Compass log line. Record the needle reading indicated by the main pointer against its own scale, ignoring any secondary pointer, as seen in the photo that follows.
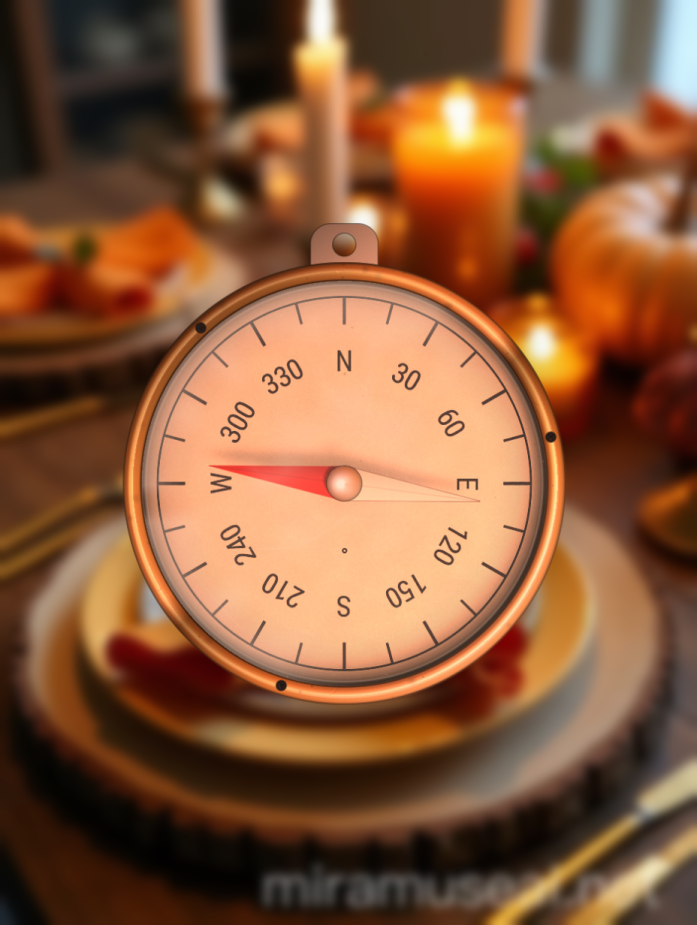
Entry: 277.5 °
